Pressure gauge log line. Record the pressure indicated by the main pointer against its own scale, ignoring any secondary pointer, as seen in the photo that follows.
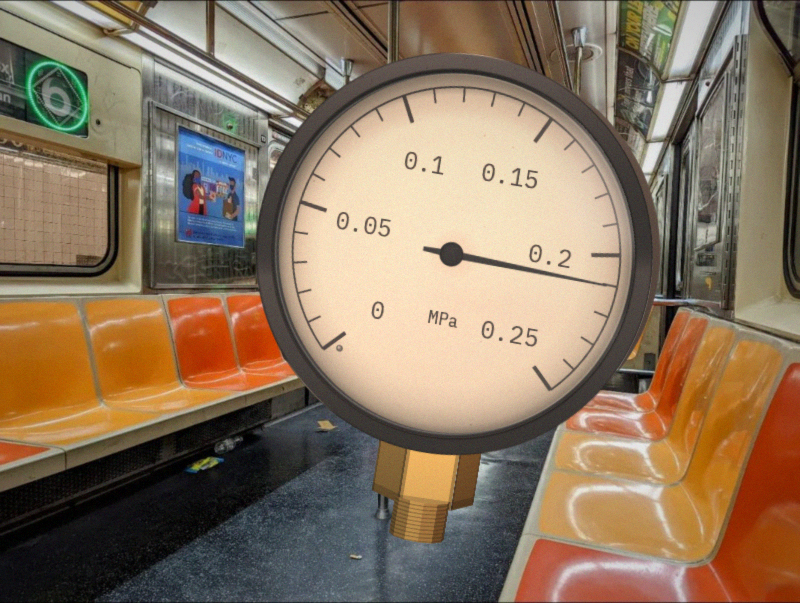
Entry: 0.21 MPa
